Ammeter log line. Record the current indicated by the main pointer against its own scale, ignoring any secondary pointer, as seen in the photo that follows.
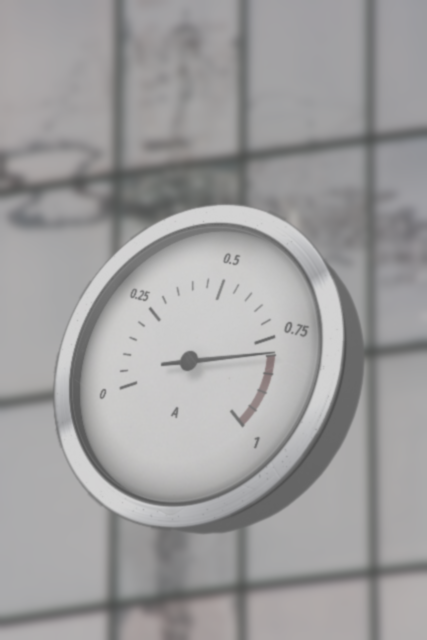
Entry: 0.8 A
